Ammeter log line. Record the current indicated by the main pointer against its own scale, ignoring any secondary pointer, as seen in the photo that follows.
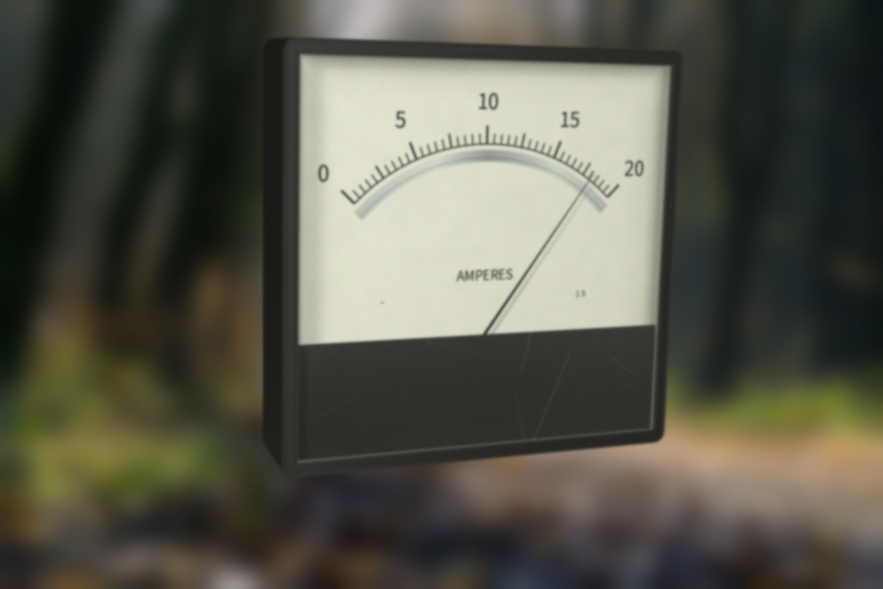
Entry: 18 A
